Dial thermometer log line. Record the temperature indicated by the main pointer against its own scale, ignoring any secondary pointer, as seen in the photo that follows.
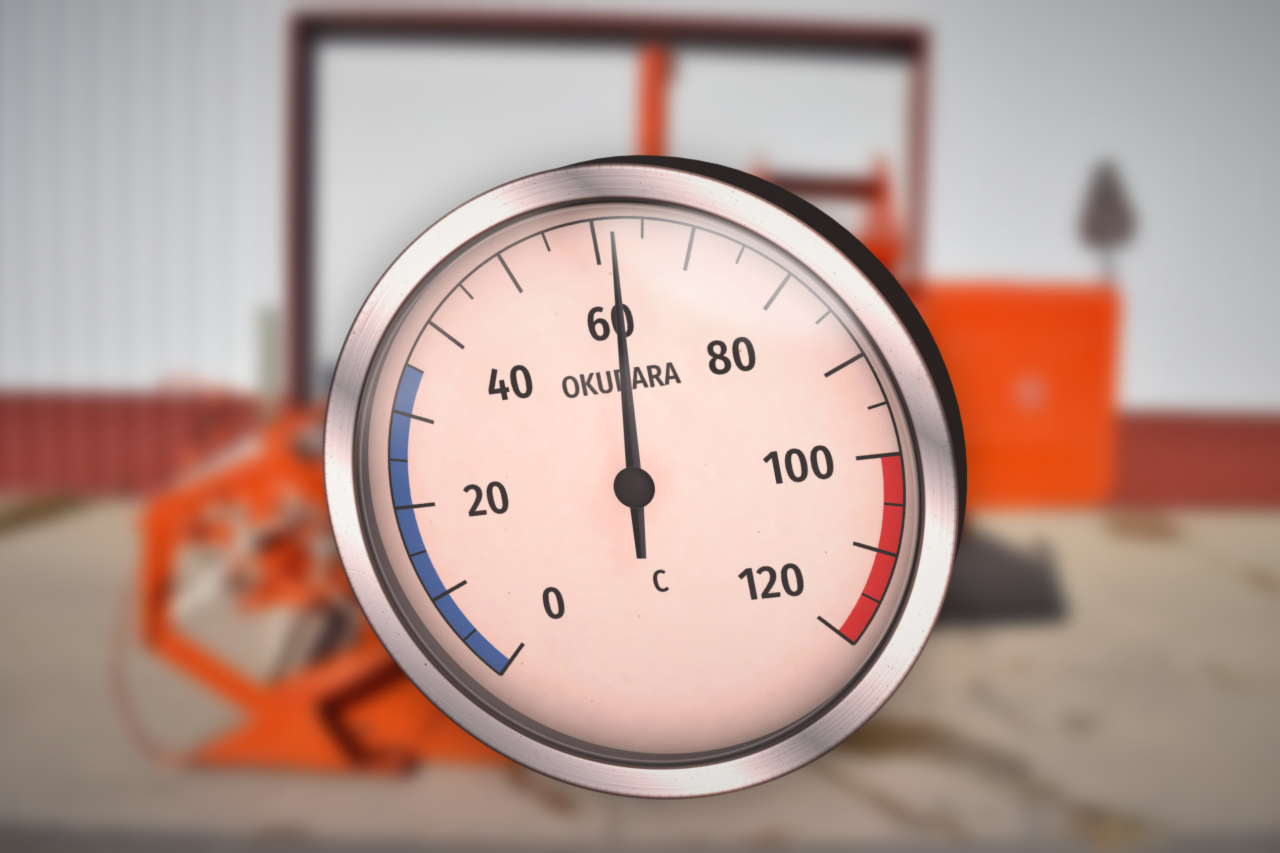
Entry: 62.5 °C
